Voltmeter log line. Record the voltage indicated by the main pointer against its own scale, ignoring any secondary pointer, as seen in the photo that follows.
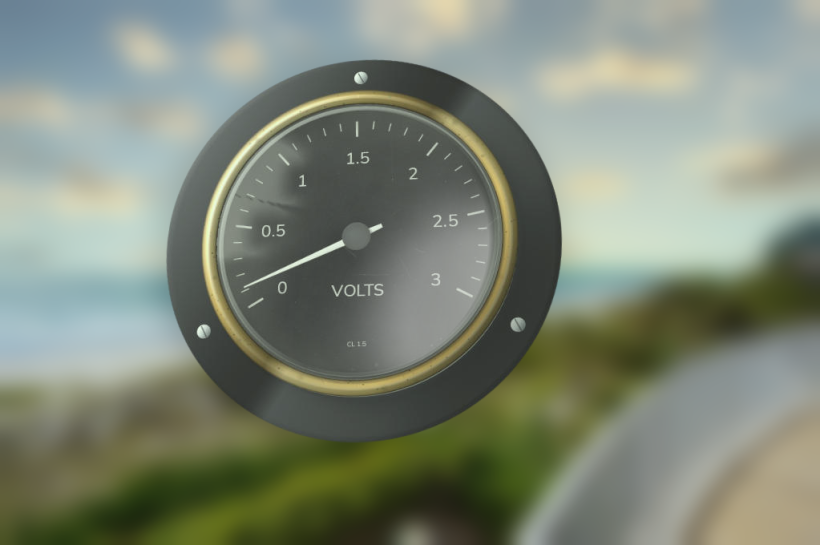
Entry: 0.1 V
